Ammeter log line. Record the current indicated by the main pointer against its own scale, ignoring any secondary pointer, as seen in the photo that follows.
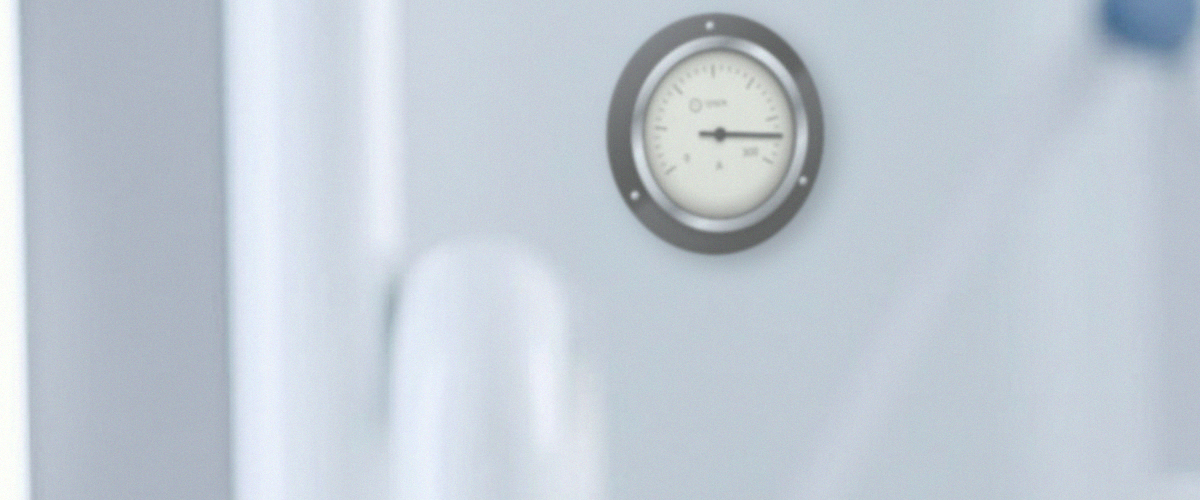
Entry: 270 A
